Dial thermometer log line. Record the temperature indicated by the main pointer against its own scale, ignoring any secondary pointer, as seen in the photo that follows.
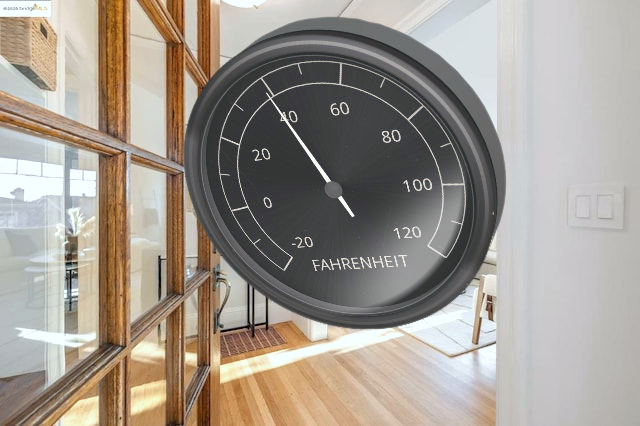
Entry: 40 °F
